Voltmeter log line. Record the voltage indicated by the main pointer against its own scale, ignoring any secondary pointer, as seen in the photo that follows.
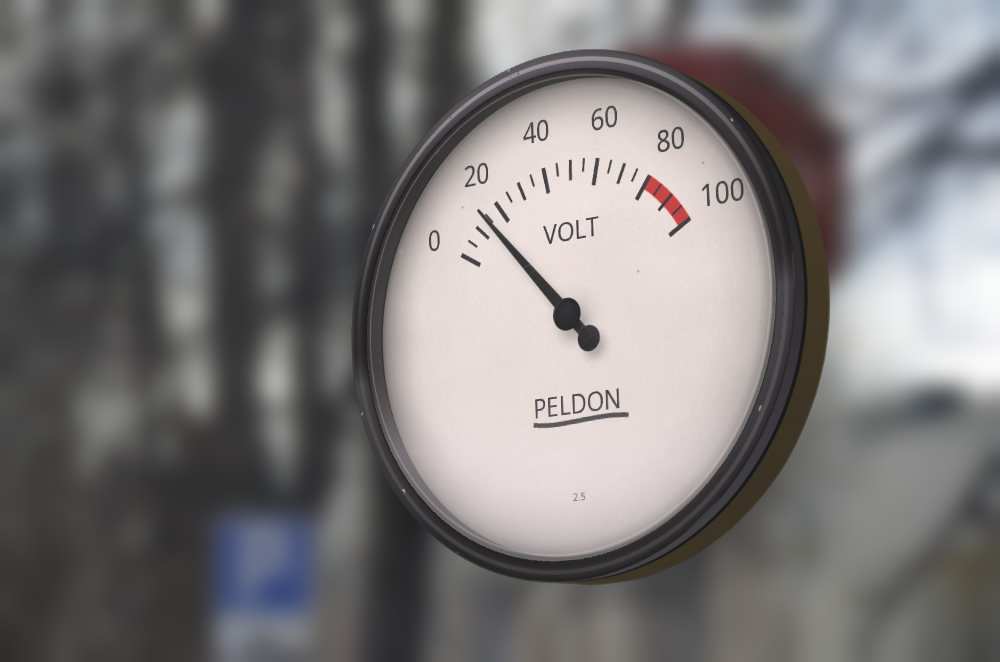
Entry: 15 V
